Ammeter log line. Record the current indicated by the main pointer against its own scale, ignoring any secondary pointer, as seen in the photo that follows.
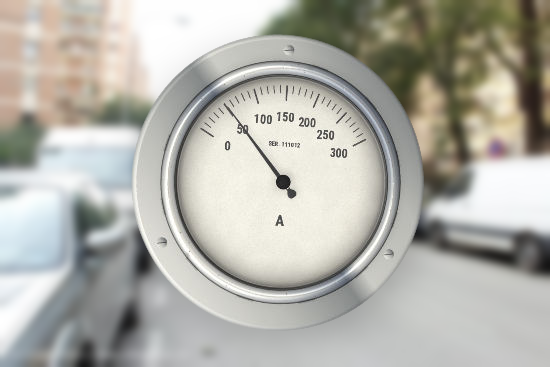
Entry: 50 A
